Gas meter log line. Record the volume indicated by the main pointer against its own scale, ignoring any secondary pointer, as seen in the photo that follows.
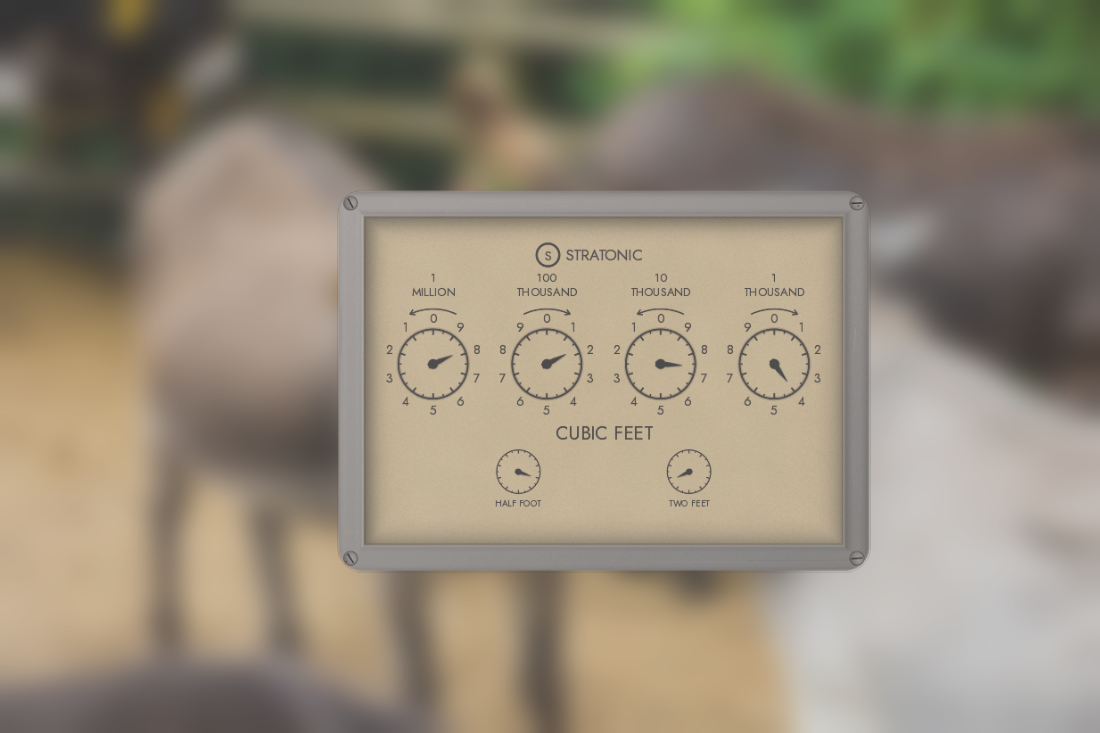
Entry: 817400 ft³
